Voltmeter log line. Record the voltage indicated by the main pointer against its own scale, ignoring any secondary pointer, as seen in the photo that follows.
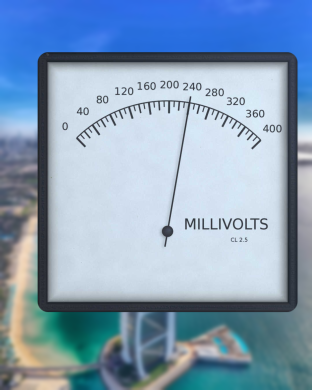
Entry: 240 mV
